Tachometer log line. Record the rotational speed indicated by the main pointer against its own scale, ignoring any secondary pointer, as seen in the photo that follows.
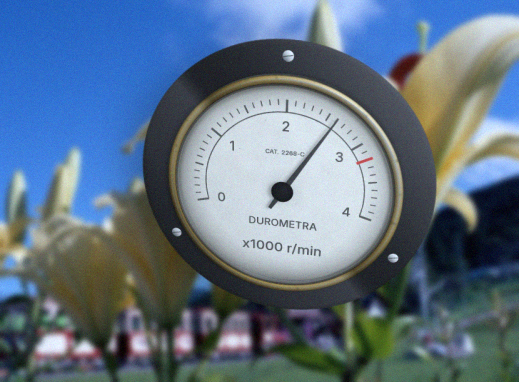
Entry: 2600 rpm
